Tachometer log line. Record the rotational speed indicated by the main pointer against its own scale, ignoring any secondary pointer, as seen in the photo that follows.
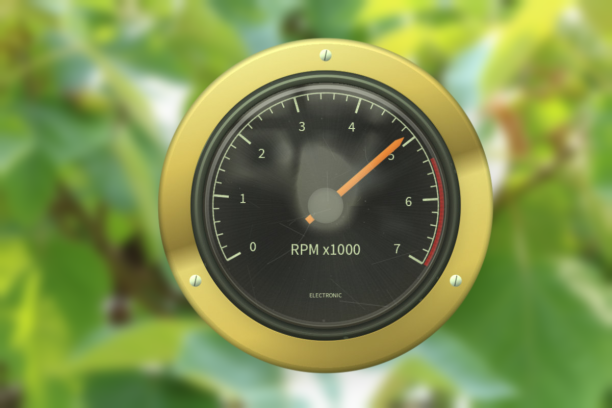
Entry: 4900 rpm
